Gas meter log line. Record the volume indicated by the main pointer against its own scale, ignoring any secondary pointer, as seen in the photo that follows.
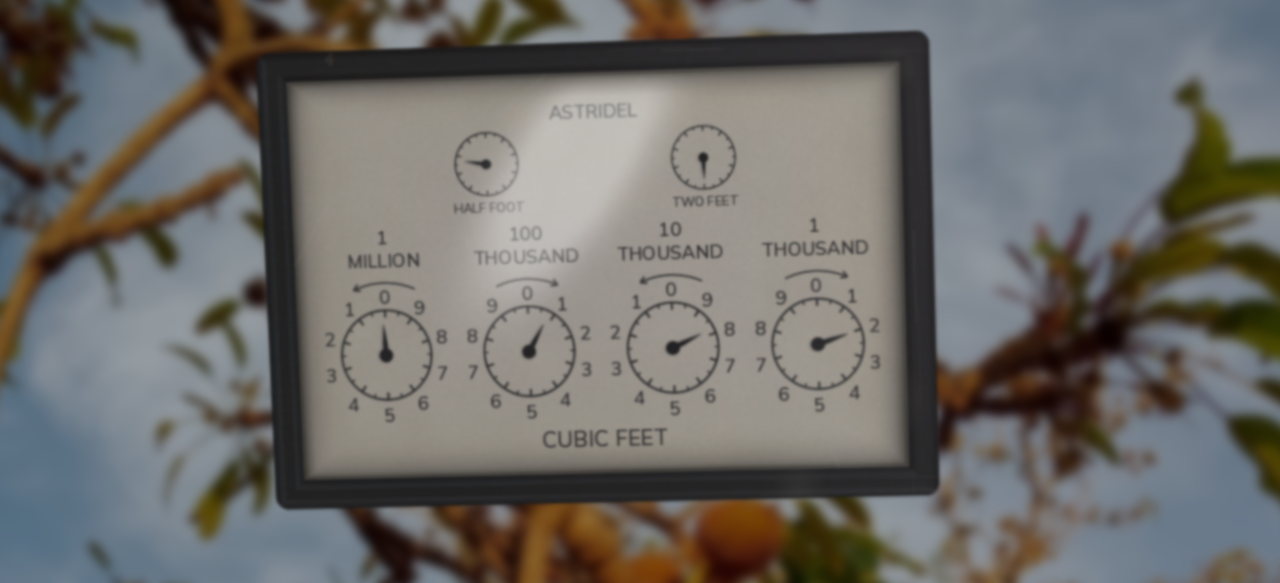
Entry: 8200 ft³
